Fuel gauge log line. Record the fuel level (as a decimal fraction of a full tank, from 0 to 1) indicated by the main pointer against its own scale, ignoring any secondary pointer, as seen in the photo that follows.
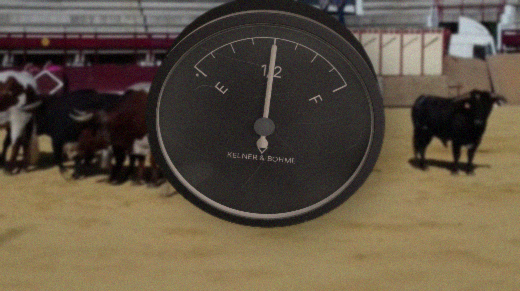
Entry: 0.5
